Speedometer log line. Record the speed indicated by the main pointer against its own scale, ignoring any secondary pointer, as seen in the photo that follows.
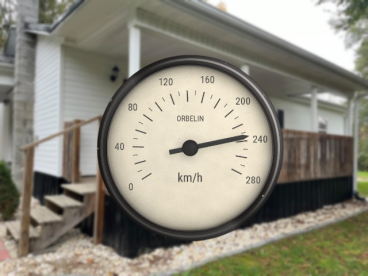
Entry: 235 km/h
